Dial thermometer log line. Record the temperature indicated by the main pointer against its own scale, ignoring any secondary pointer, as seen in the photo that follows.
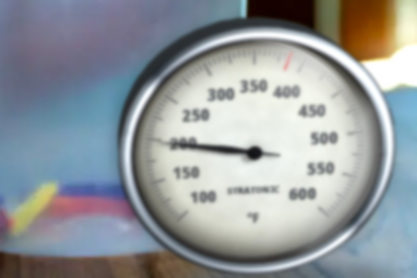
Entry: 200 °F
